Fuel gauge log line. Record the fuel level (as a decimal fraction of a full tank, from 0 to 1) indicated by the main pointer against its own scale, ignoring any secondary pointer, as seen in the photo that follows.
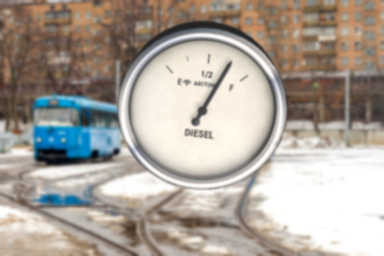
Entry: 0.75
